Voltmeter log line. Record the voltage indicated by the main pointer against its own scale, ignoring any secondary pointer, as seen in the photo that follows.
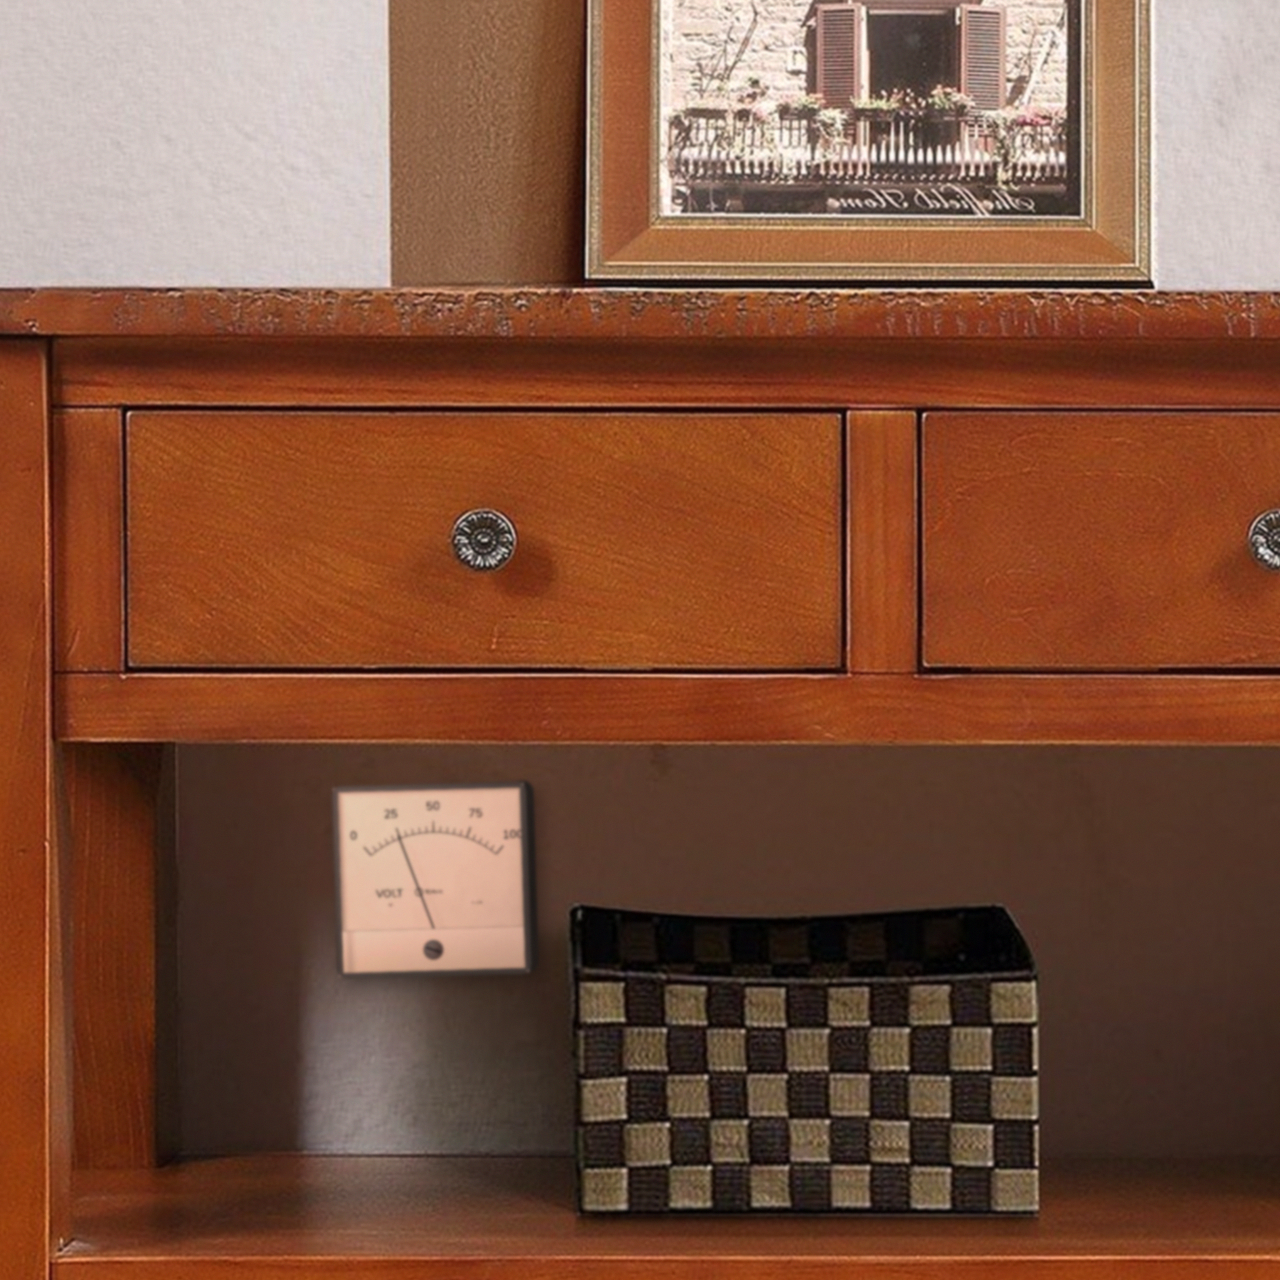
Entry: 25 V
